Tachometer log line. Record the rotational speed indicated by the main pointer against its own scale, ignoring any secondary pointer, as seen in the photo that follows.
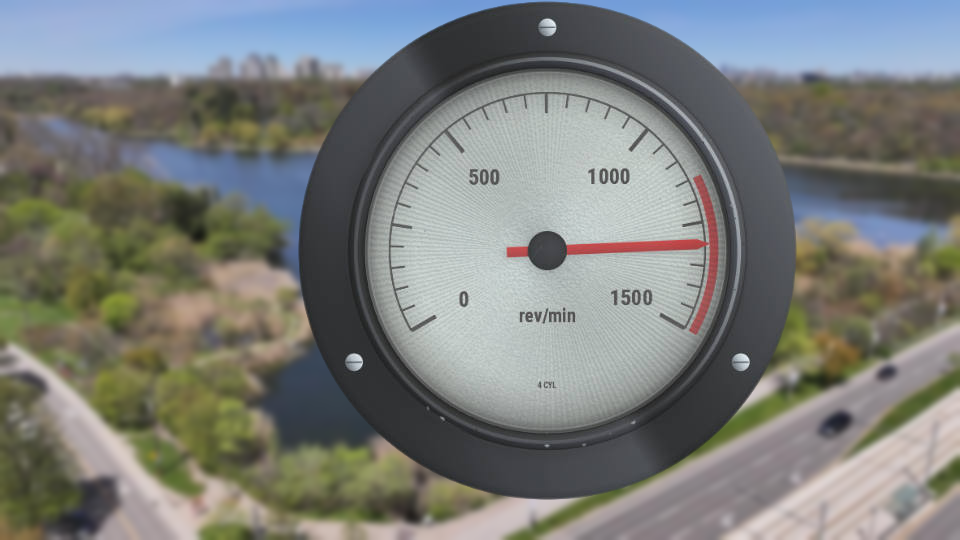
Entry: 1300 rpm
